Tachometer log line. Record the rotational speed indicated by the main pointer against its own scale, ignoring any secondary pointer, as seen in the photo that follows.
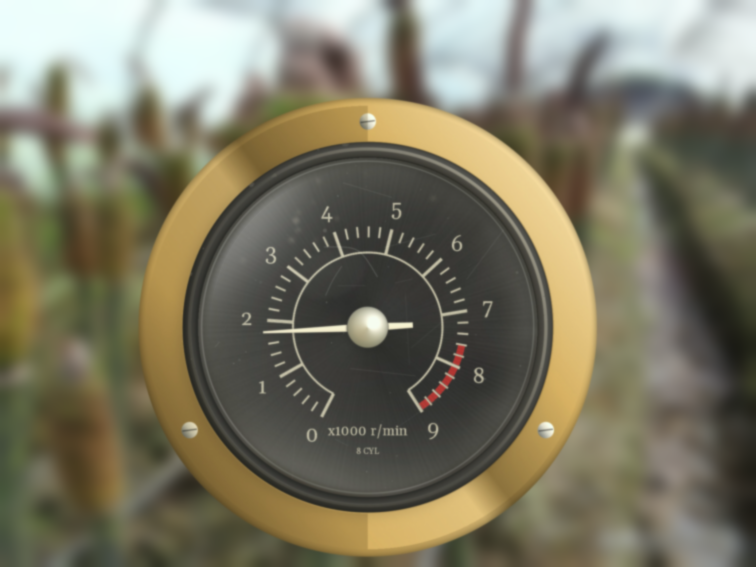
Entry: 1800 rpm
